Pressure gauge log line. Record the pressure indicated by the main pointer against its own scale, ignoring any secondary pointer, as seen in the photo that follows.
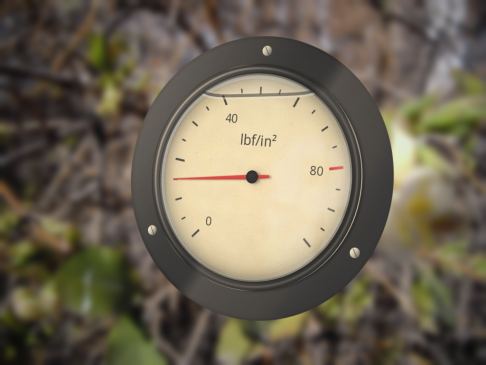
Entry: 15 psi
